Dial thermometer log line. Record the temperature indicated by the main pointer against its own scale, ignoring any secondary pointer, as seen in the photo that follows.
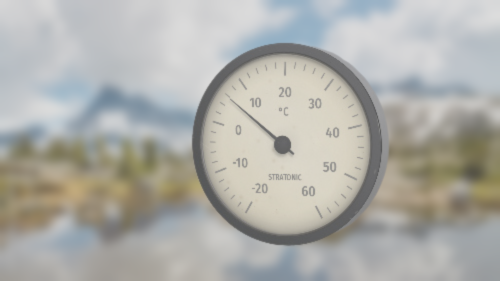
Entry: 6 °C
